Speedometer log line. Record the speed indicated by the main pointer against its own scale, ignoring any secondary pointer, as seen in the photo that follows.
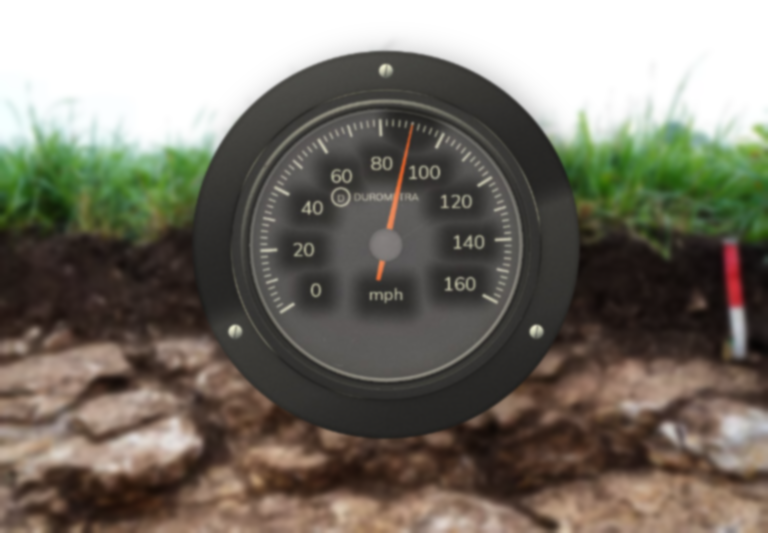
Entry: 90 mph
